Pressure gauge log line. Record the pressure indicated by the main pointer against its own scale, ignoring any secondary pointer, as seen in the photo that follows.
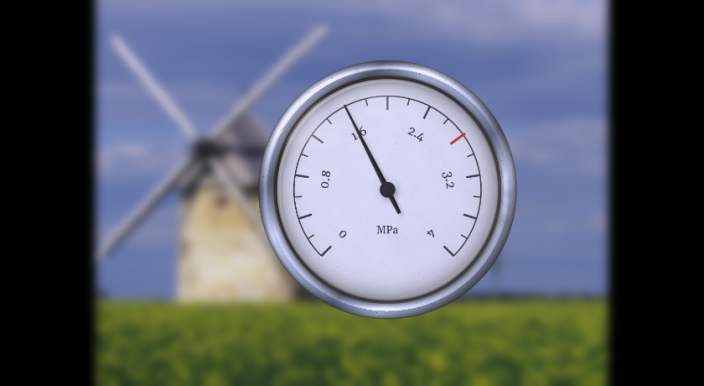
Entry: 1.6 MPa
